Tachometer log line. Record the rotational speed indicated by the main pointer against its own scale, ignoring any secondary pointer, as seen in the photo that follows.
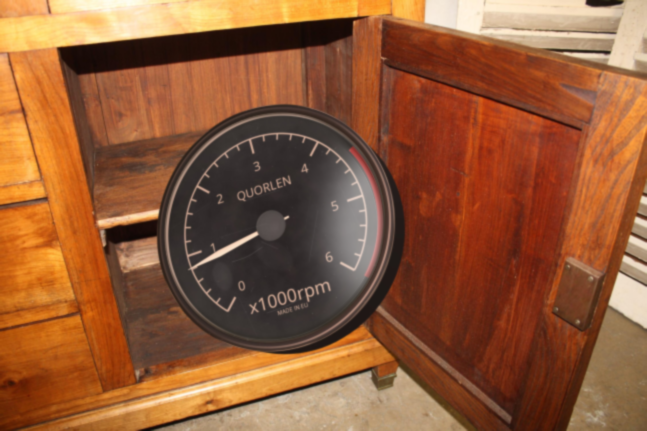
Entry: 800 rpm
